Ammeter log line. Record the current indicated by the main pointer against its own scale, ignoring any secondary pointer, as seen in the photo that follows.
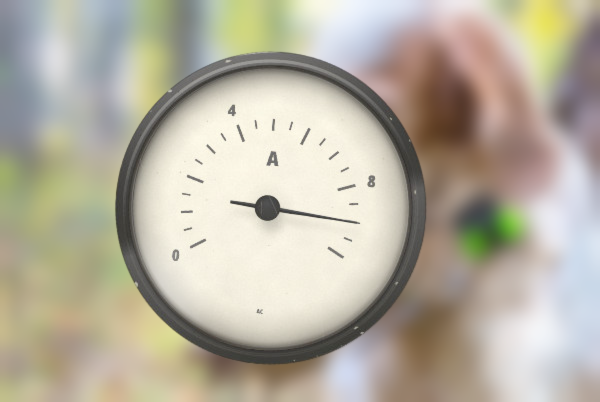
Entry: 9 A
